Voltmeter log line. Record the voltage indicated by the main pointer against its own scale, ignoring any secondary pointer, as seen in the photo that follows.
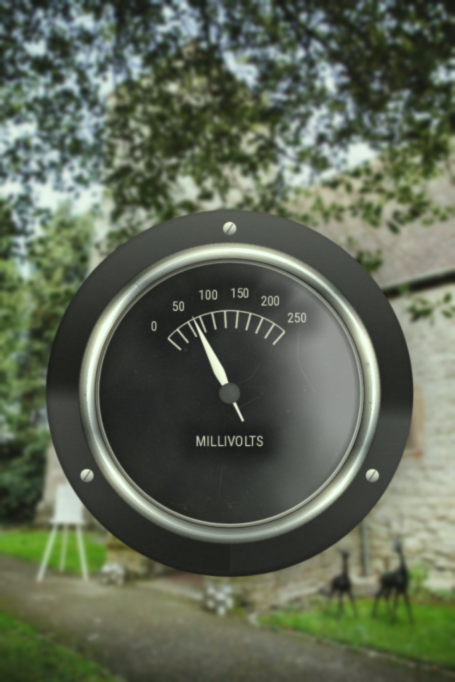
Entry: 62.5 mV
